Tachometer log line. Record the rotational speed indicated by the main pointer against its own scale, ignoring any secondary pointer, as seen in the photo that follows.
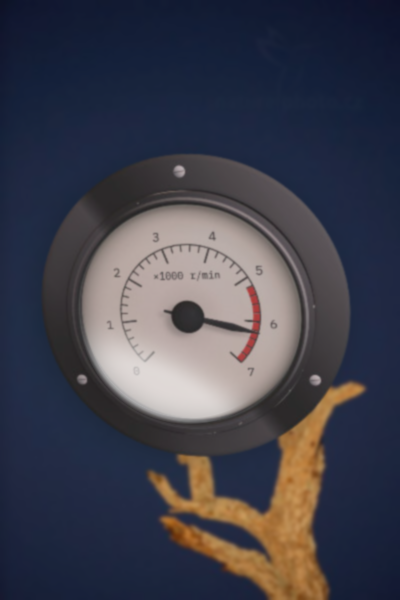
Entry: 6200 rpm
